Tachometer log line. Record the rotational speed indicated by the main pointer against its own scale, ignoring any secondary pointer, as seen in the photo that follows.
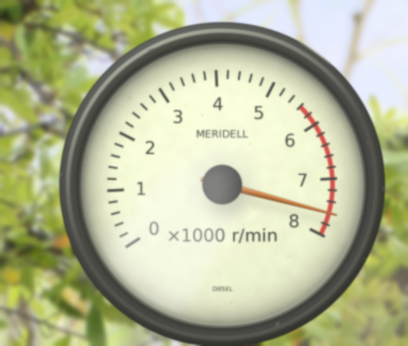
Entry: 7600 rpm
